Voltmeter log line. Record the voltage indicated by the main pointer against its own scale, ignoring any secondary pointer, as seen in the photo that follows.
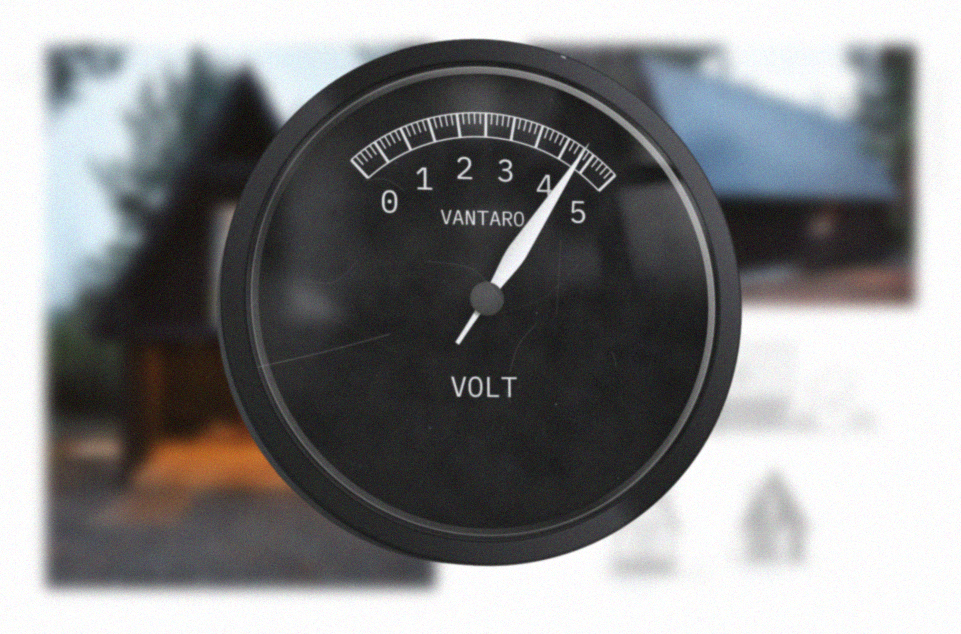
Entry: 4.3 V
